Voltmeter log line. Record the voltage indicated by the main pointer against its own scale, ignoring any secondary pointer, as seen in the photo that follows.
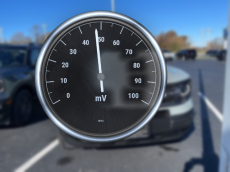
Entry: 47.5 mV
